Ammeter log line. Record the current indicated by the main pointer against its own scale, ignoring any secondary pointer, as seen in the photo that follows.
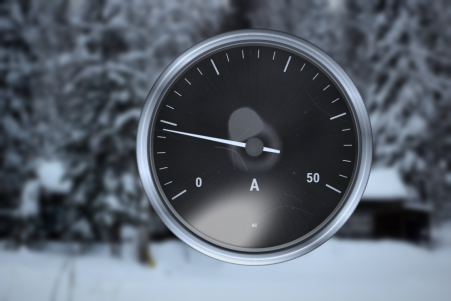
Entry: 9 A
